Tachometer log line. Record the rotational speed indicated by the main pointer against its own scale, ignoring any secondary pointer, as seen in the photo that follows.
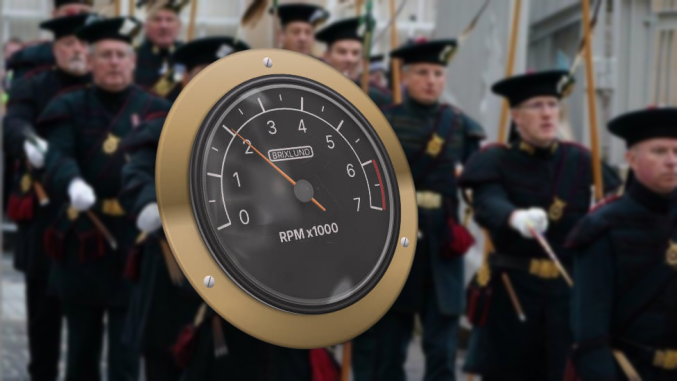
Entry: 2000 rpm
